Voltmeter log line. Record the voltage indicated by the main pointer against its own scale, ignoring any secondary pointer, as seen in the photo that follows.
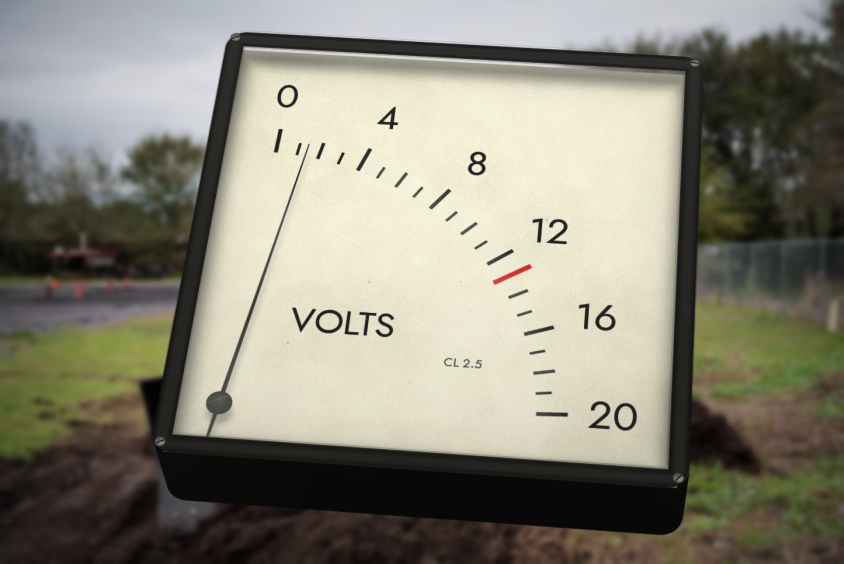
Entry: 1.5 V
